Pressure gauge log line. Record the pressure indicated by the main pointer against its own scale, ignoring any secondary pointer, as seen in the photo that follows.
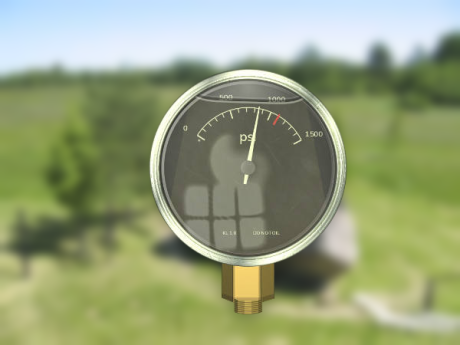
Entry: 850 psi
